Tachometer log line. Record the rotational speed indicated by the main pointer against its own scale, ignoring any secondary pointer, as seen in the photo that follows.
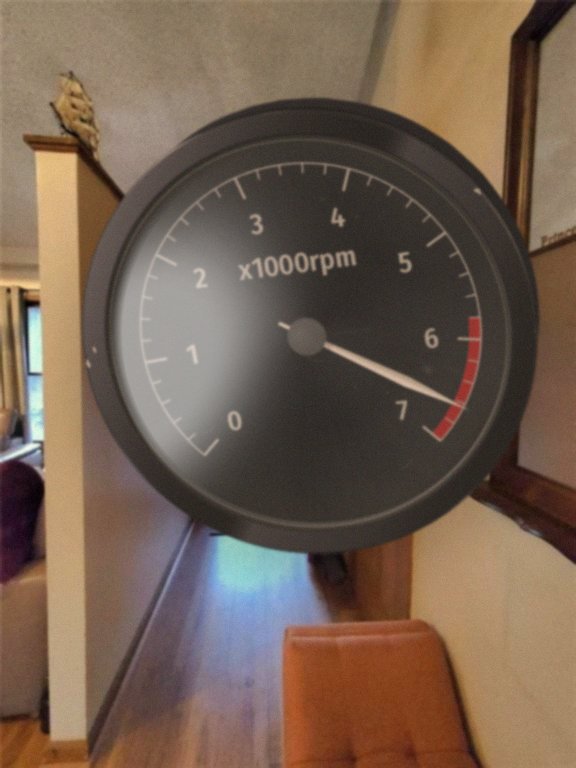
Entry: 6600 rpm
